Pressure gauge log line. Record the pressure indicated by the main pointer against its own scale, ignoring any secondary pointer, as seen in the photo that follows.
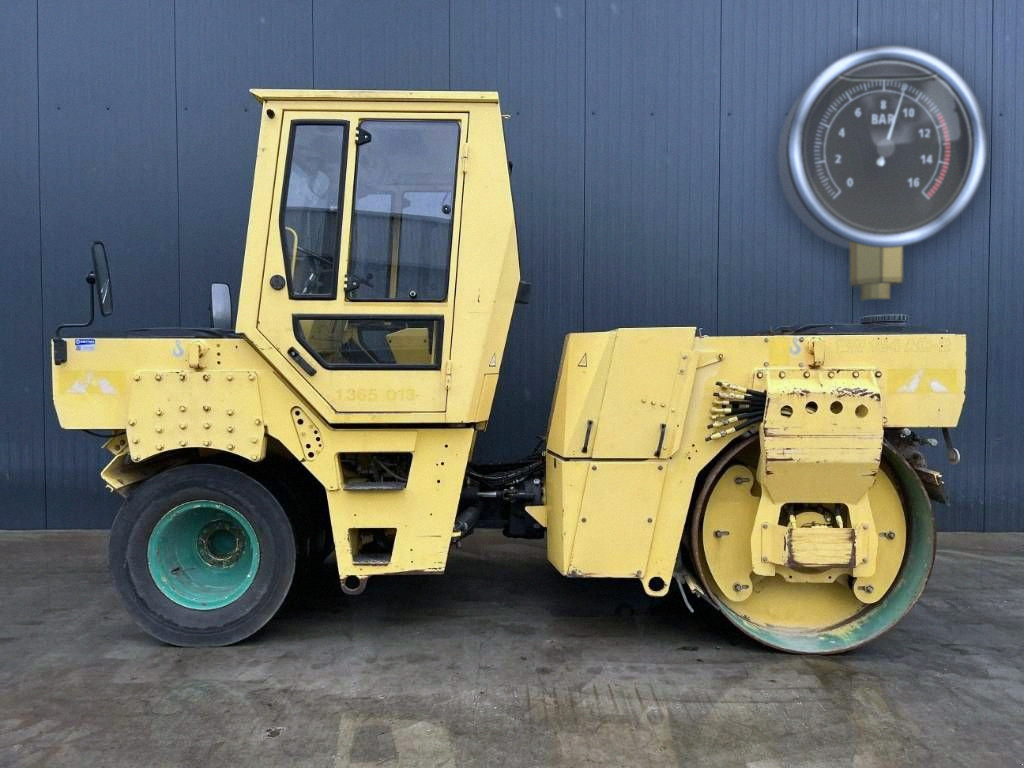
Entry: 9 bar
